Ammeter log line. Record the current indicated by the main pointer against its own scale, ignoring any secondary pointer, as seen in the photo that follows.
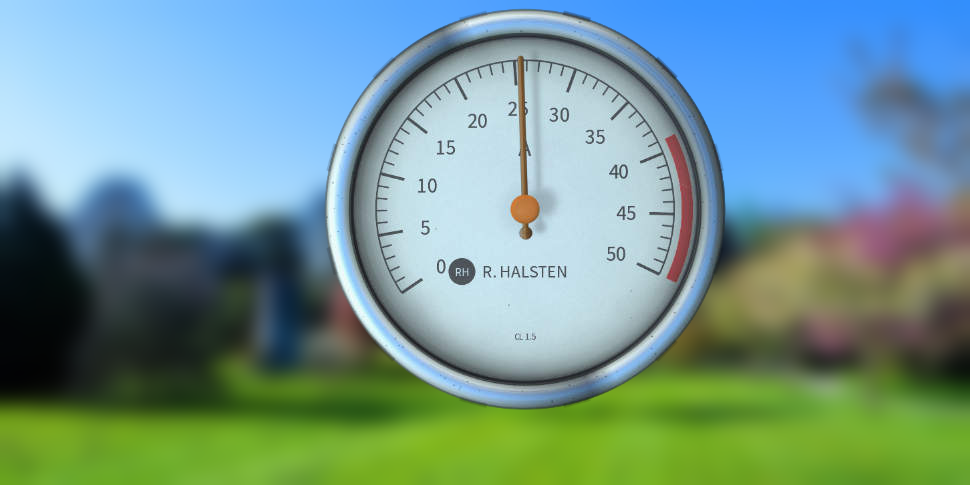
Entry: 25.5 A
